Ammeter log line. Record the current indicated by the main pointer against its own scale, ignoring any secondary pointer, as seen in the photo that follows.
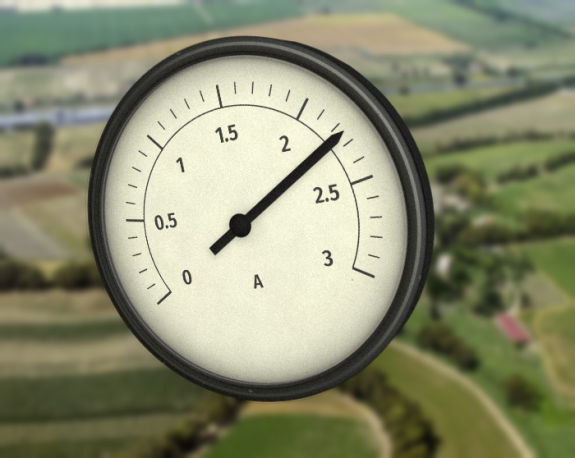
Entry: 2.25 A
